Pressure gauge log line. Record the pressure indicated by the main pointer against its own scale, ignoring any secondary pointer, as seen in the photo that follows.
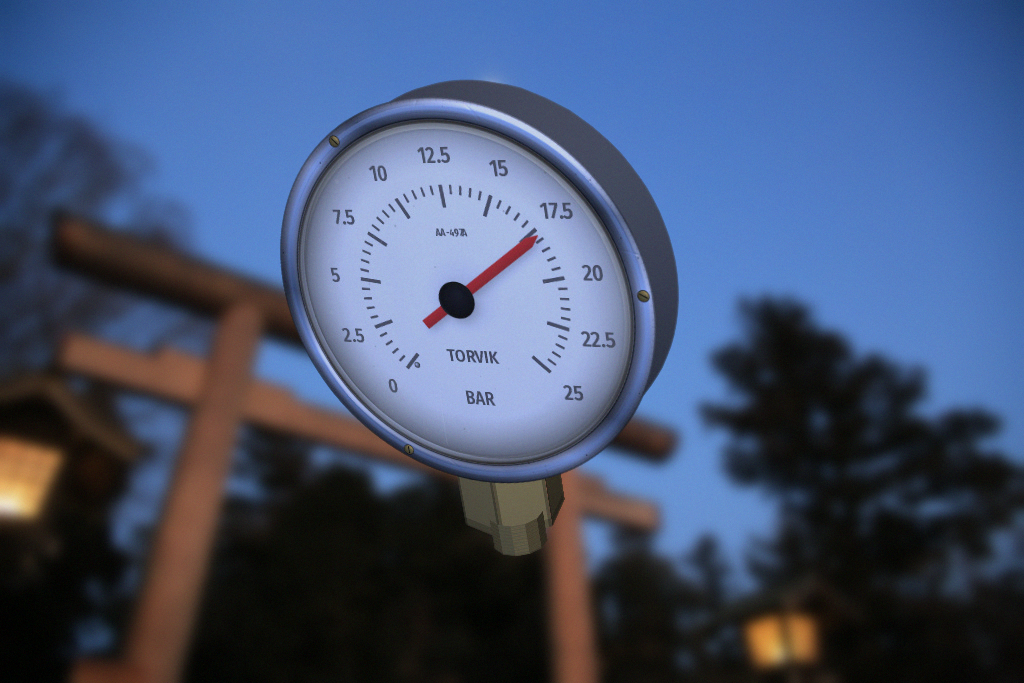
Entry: 17.75 bar
